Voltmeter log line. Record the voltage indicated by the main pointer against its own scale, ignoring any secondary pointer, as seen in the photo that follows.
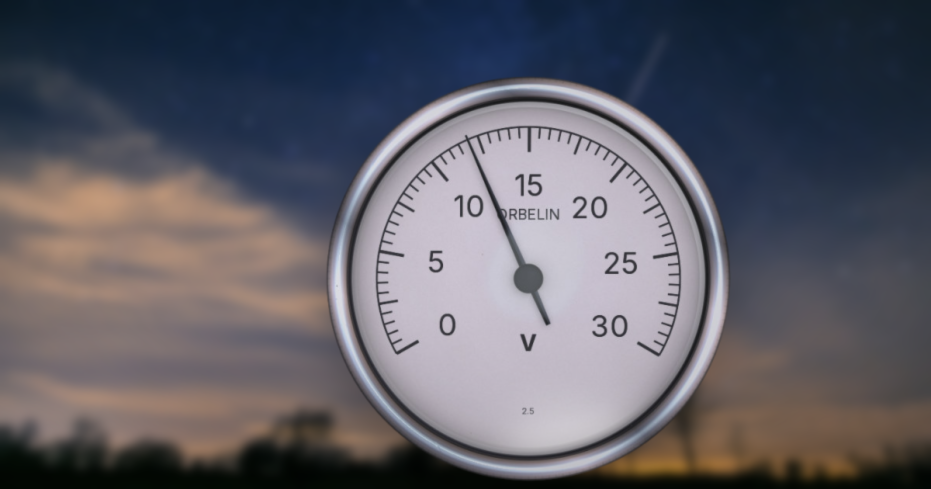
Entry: 12 V
